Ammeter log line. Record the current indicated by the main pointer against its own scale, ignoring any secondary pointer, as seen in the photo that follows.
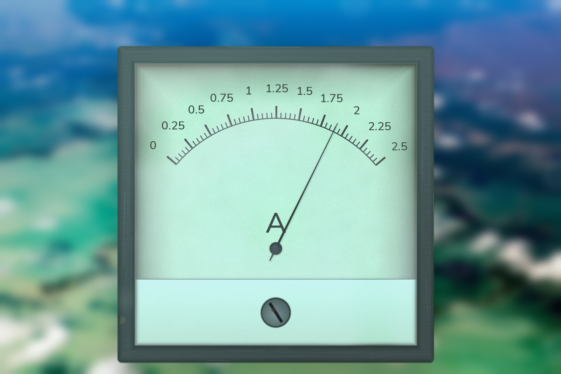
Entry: 1.9 A
